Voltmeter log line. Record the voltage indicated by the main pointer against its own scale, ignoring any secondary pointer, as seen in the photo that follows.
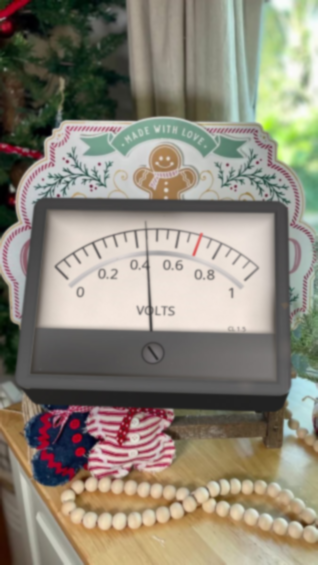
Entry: 0.45 V
